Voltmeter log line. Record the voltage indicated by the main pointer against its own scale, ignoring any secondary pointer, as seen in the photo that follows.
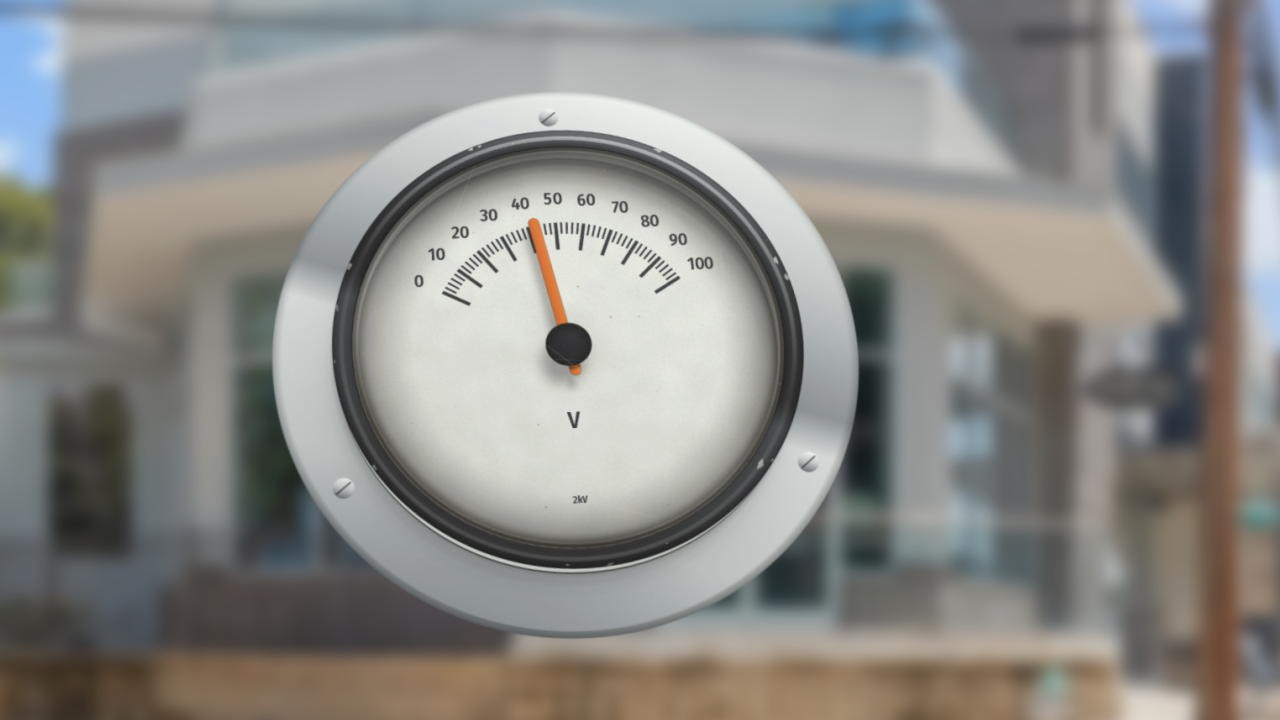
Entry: 42 V
